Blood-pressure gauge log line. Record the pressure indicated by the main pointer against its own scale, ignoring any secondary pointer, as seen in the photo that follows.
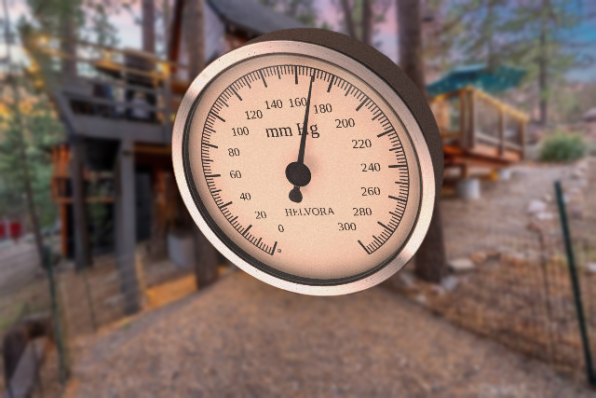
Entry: 170 mmHg
